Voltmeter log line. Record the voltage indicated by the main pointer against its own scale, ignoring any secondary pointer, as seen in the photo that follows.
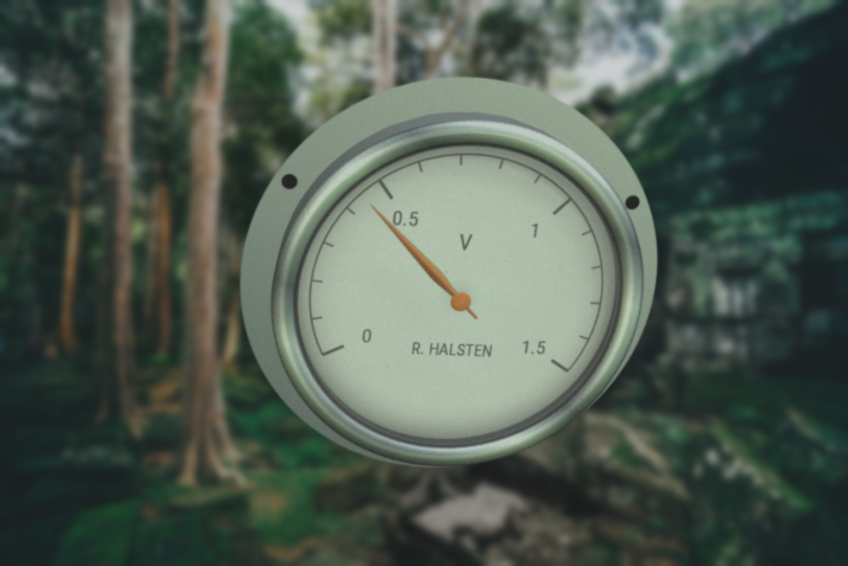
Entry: 0.45 V
